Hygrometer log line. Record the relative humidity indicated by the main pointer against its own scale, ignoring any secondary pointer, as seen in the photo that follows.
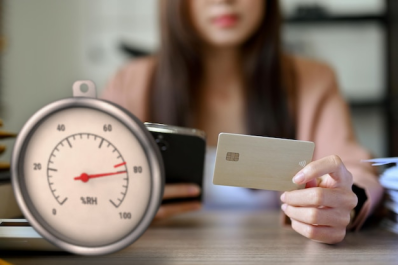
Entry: 80 %
